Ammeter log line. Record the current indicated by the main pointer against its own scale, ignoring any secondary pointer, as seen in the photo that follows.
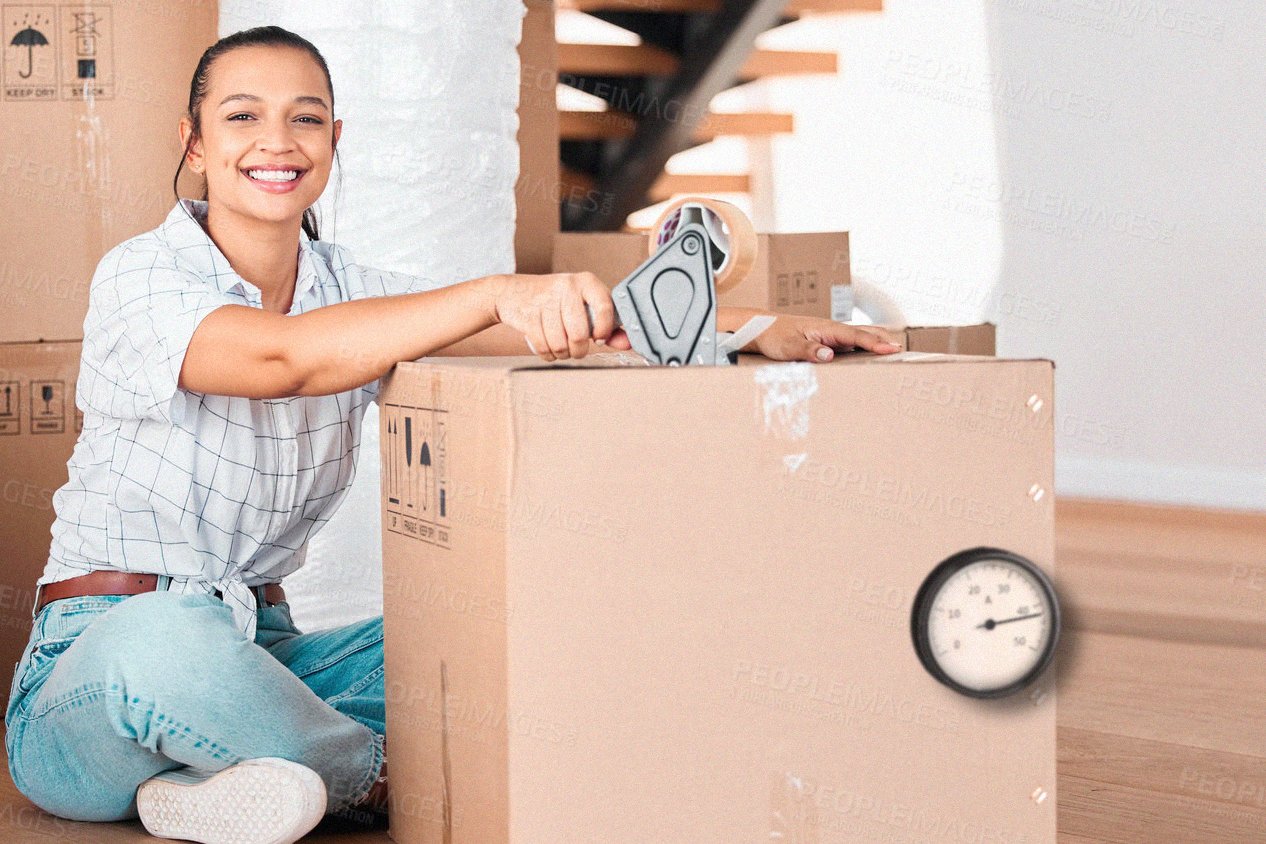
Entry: 42 A
